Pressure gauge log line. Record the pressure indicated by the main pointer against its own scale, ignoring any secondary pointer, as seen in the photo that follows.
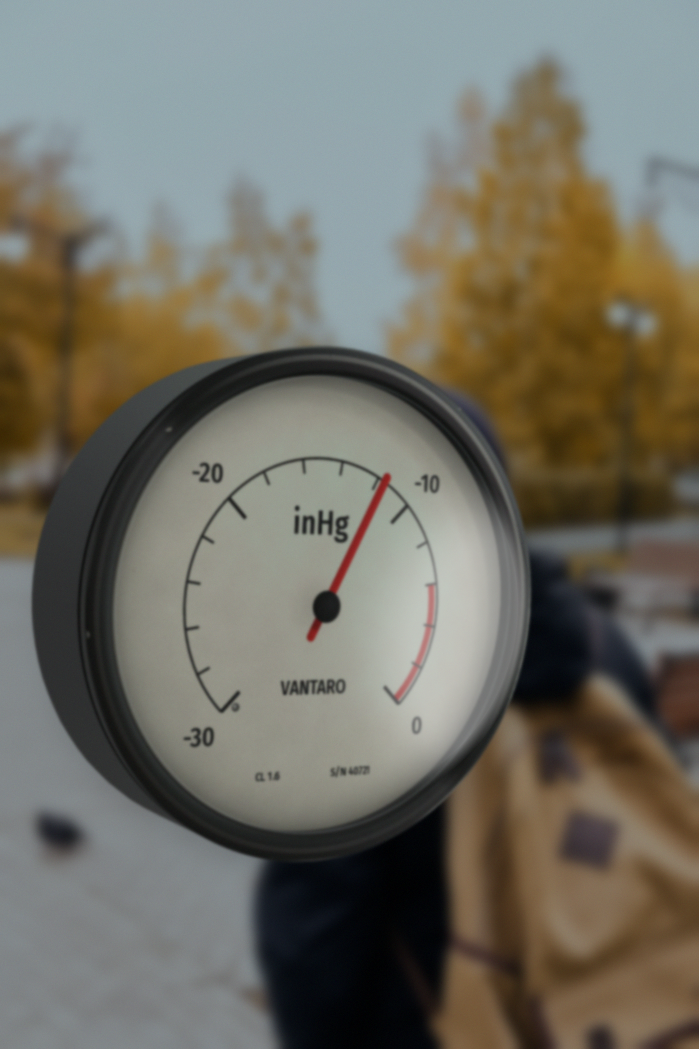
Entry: -12 inHg
